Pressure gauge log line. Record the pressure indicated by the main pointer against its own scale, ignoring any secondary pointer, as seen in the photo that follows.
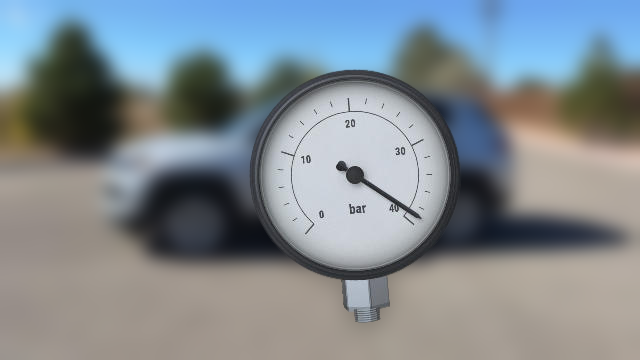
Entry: 39 bar
